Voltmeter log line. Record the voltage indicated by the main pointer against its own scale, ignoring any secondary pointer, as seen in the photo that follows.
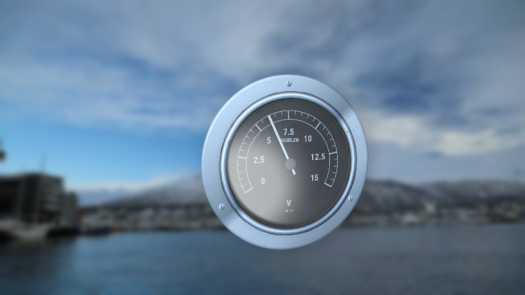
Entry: 6 V
